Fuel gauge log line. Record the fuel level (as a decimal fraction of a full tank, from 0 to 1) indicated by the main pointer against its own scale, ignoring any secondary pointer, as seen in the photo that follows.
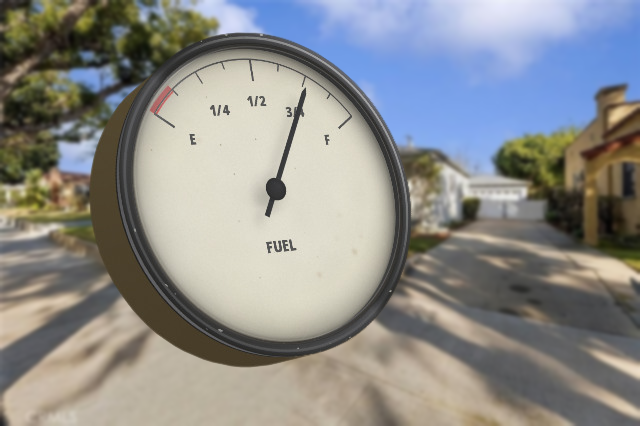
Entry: 0.75
